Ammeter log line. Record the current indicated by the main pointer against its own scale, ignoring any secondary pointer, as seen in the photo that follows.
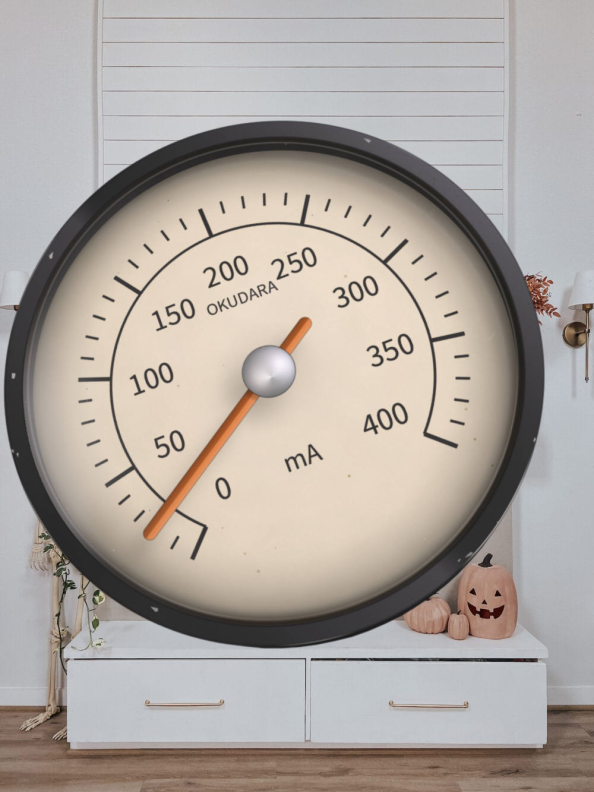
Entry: 20 mA
